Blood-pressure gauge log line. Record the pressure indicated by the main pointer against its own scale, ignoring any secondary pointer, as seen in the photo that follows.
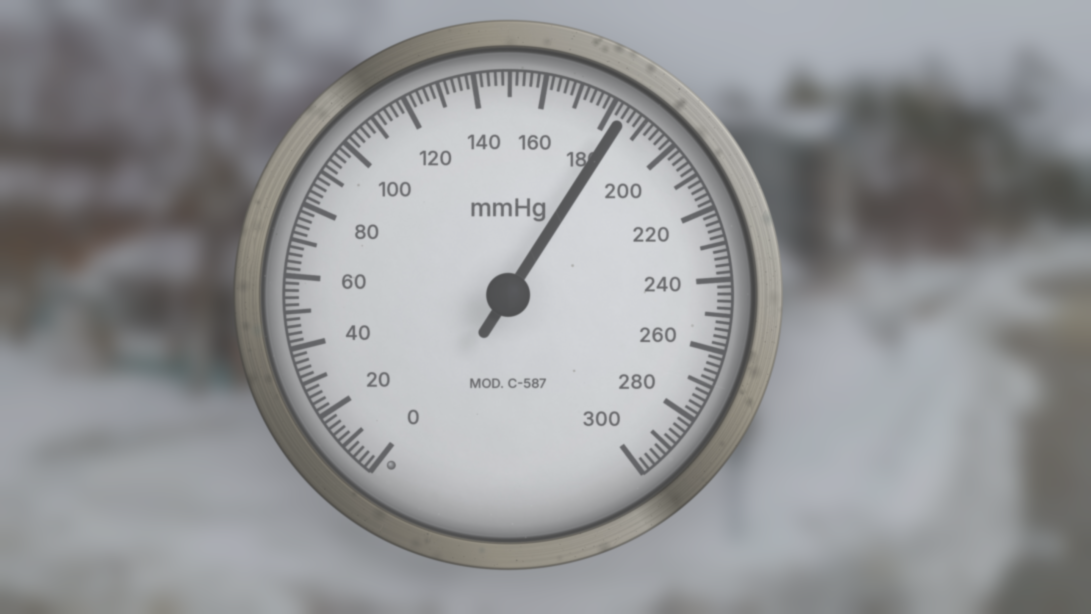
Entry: 184 mmHg
